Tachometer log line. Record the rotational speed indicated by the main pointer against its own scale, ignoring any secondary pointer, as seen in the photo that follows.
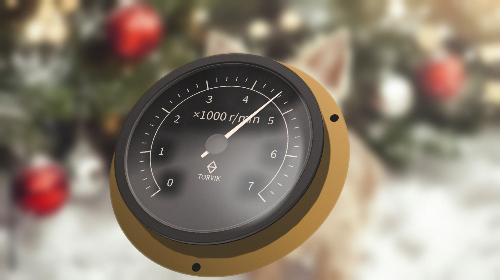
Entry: 4600 rpm
